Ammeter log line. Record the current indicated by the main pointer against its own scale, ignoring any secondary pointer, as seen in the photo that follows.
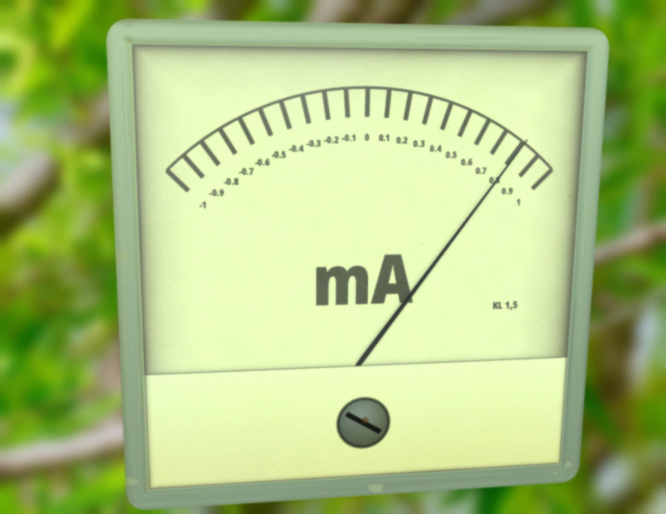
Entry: 0.8 mA
